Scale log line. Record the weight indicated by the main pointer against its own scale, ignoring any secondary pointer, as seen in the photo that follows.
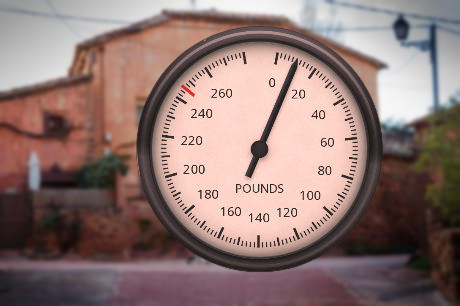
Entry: 10 lb
